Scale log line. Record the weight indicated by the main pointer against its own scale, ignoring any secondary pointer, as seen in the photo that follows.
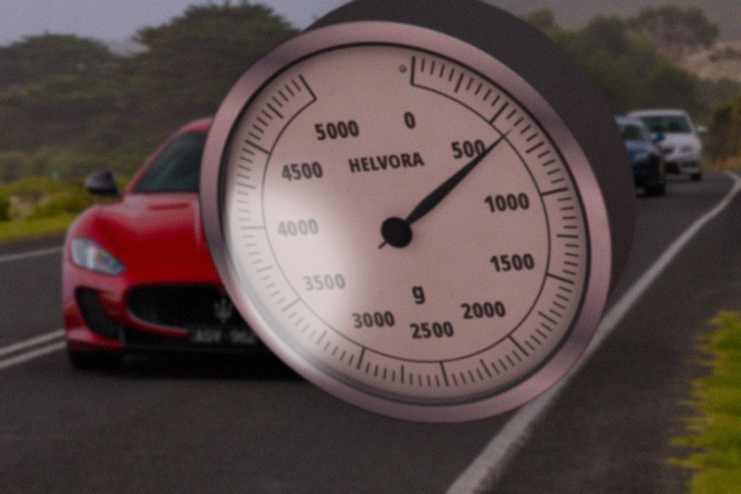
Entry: 600 g
